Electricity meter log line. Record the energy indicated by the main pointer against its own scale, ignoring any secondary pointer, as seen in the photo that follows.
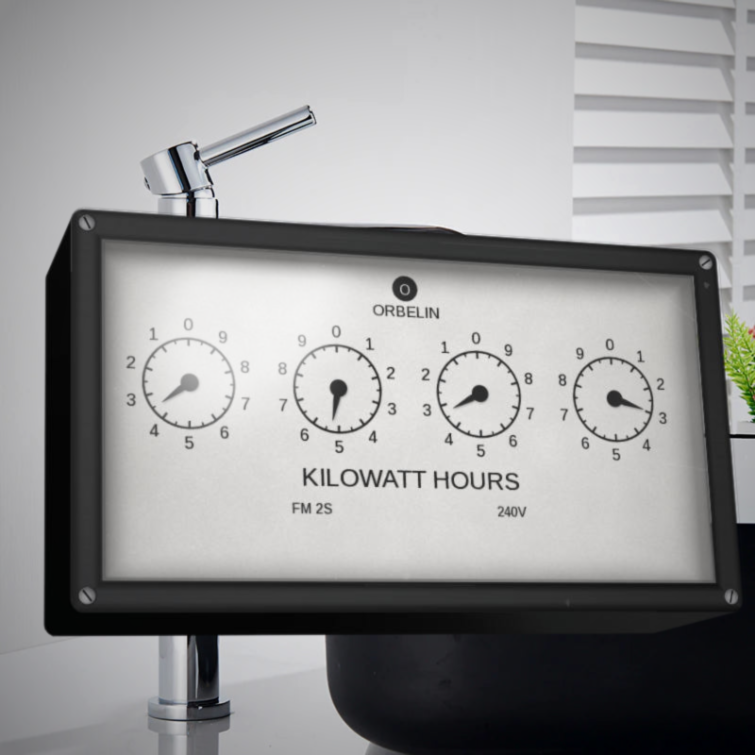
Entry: 3533 kWh
